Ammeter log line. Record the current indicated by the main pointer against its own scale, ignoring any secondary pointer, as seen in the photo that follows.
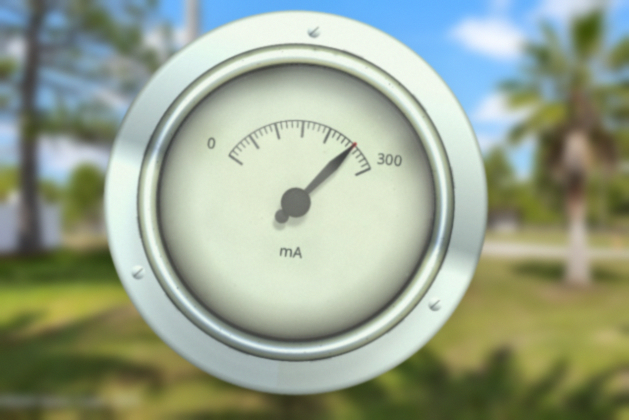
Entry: 250 mA
